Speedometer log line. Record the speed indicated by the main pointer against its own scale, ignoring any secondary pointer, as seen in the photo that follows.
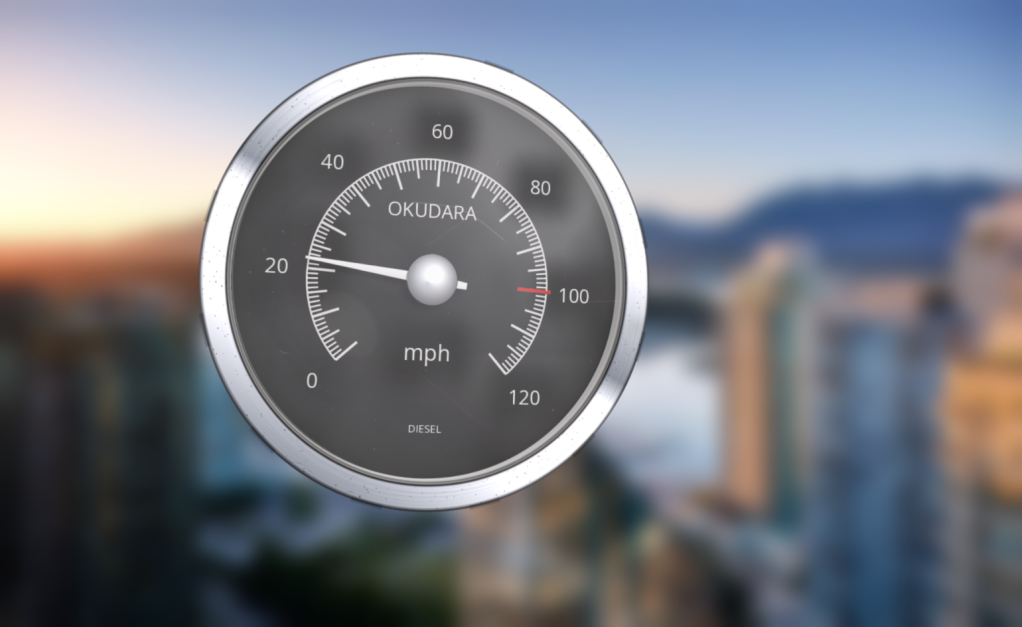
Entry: 22 mph
